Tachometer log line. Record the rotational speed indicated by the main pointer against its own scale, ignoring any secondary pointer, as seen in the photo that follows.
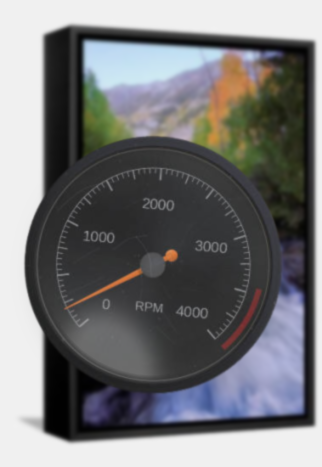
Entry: 200 rpm
